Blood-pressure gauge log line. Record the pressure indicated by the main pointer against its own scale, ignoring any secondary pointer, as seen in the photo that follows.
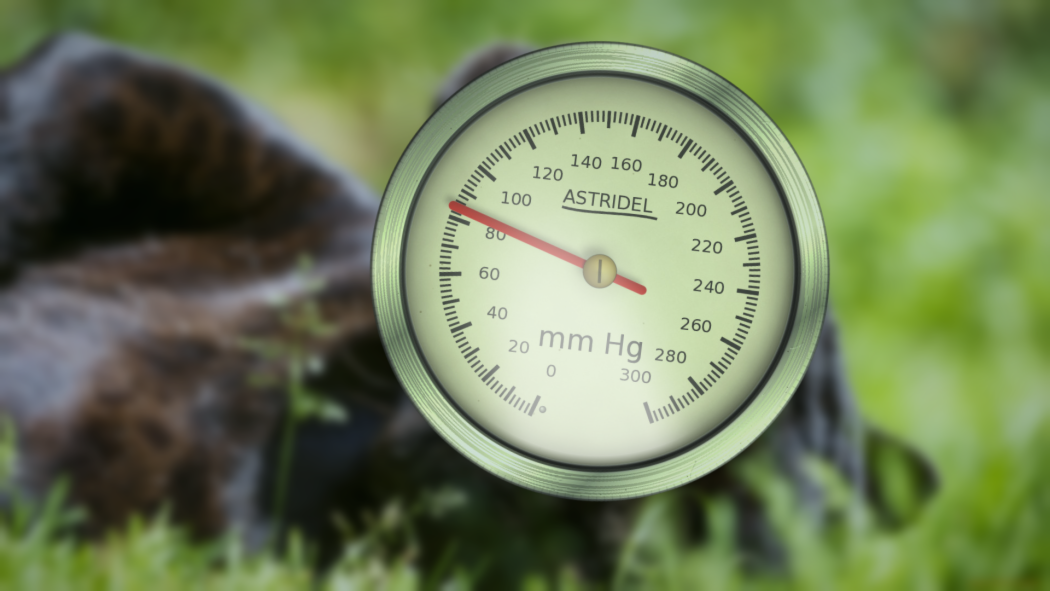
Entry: 84 mmHg
